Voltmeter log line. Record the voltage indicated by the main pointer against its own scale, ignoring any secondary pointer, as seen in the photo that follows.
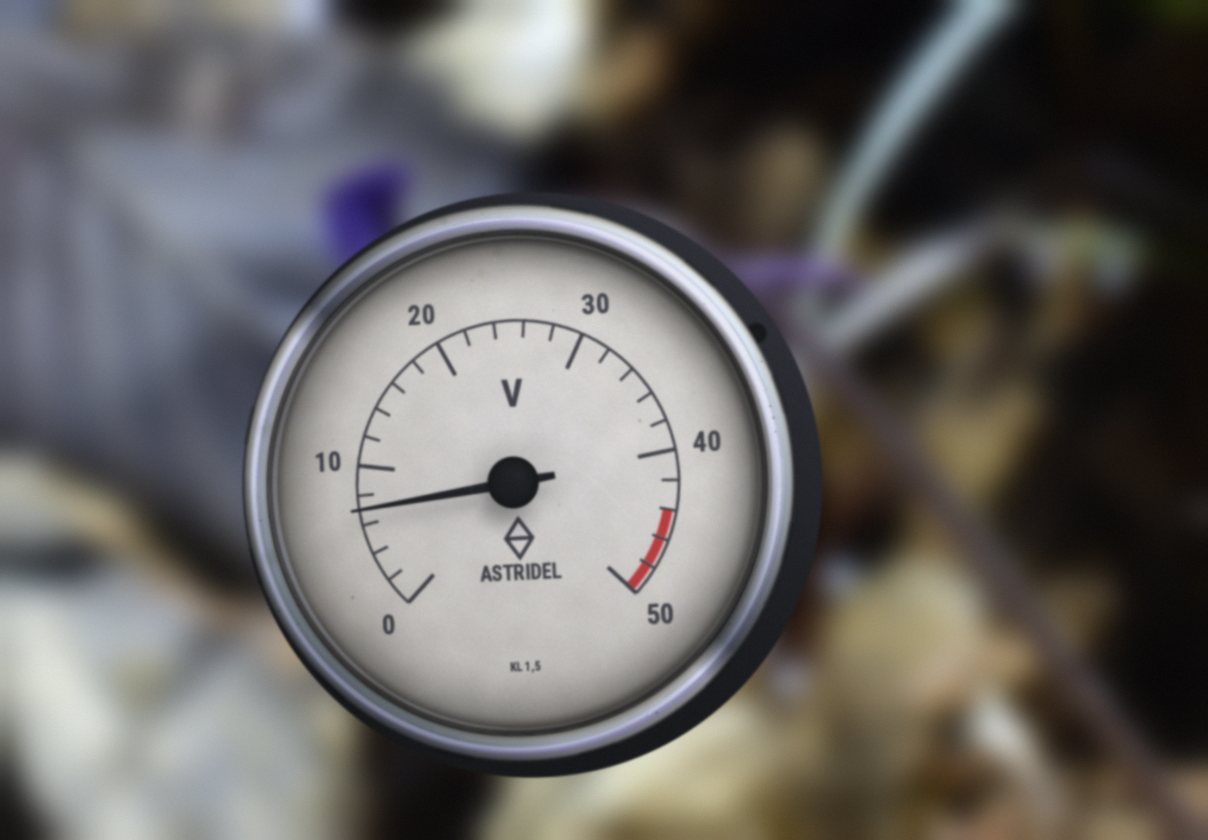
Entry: 7 V
